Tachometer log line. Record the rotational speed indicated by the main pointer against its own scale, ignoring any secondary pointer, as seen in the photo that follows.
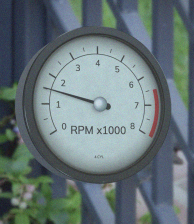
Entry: 1500 rpm
